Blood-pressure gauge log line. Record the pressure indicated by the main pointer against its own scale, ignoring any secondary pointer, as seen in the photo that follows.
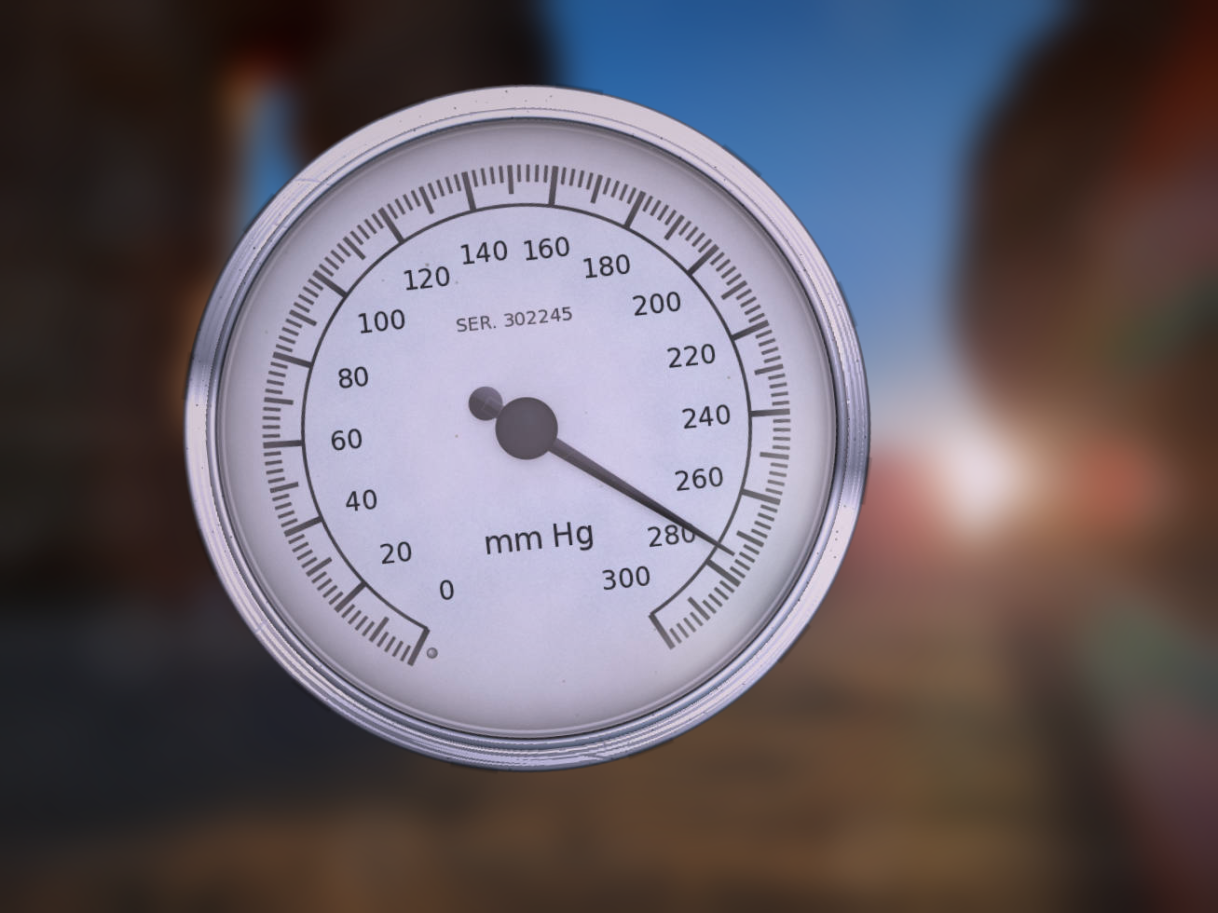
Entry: 275 mmHg
